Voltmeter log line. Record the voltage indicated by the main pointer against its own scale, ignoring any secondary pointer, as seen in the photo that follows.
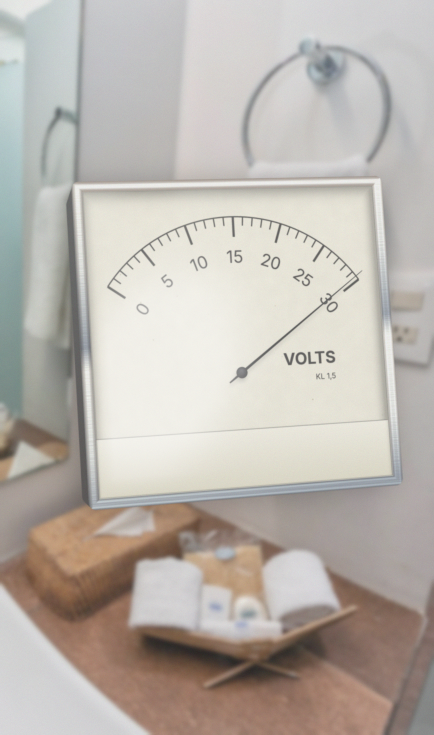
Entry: 29.5 V
